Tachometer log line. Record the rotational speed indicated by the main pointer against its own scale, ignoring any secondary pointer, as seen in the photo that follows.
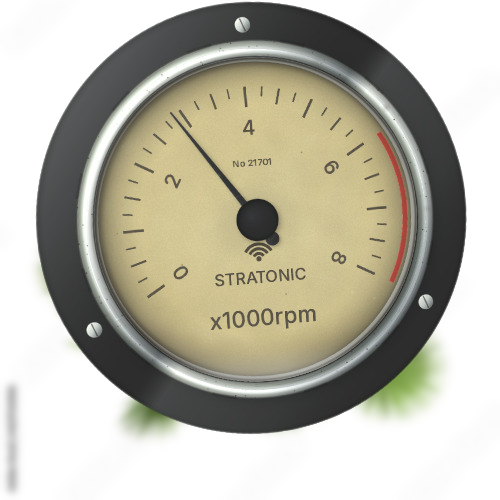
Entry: 2875 rpm
